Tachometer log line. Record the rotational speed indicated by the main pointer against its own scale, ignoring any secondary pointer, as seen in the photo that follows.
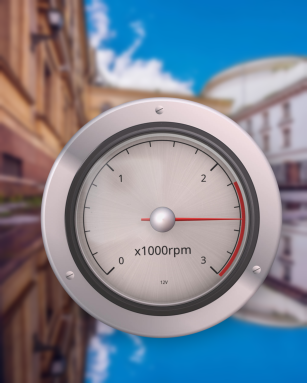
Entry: 2500 rpm
